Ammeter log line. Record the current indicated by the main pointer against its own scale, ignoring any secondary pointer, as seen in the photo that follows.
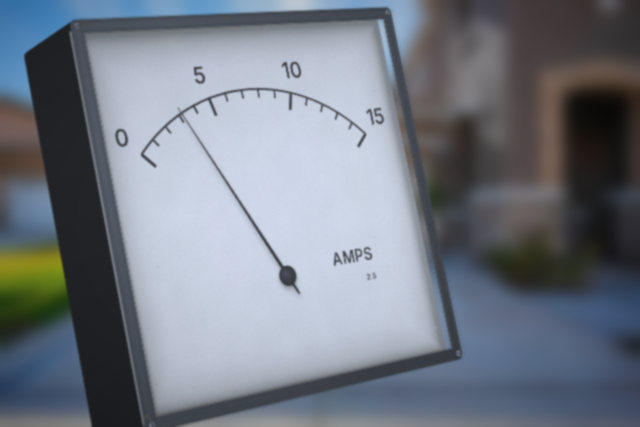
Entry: 3 A
